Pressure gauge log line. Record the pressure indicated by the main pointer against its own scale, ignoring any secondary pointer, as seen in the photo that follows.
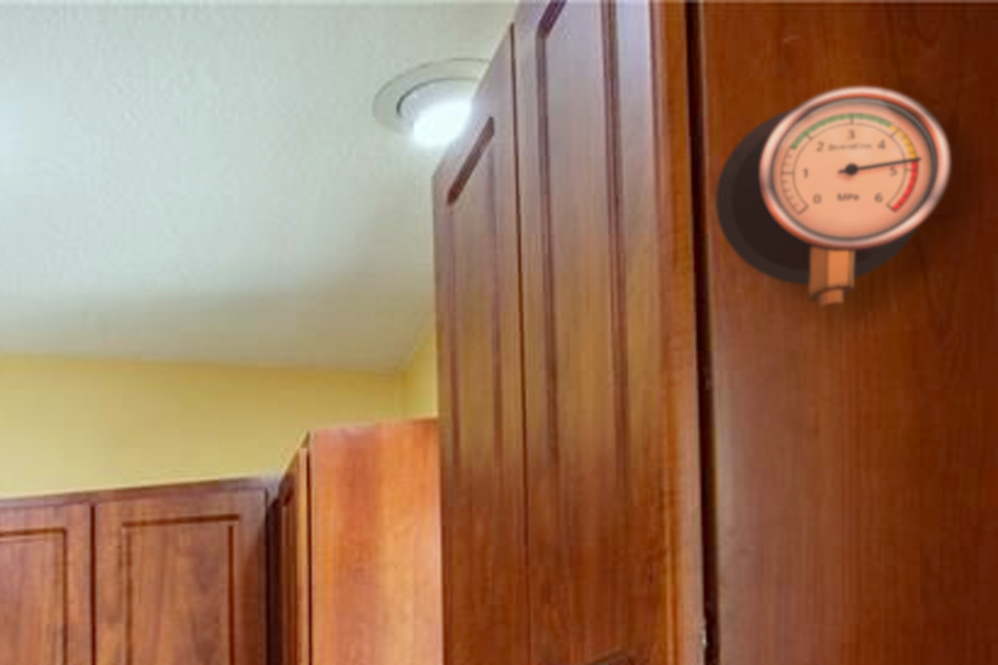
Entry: 4.8 MPa
